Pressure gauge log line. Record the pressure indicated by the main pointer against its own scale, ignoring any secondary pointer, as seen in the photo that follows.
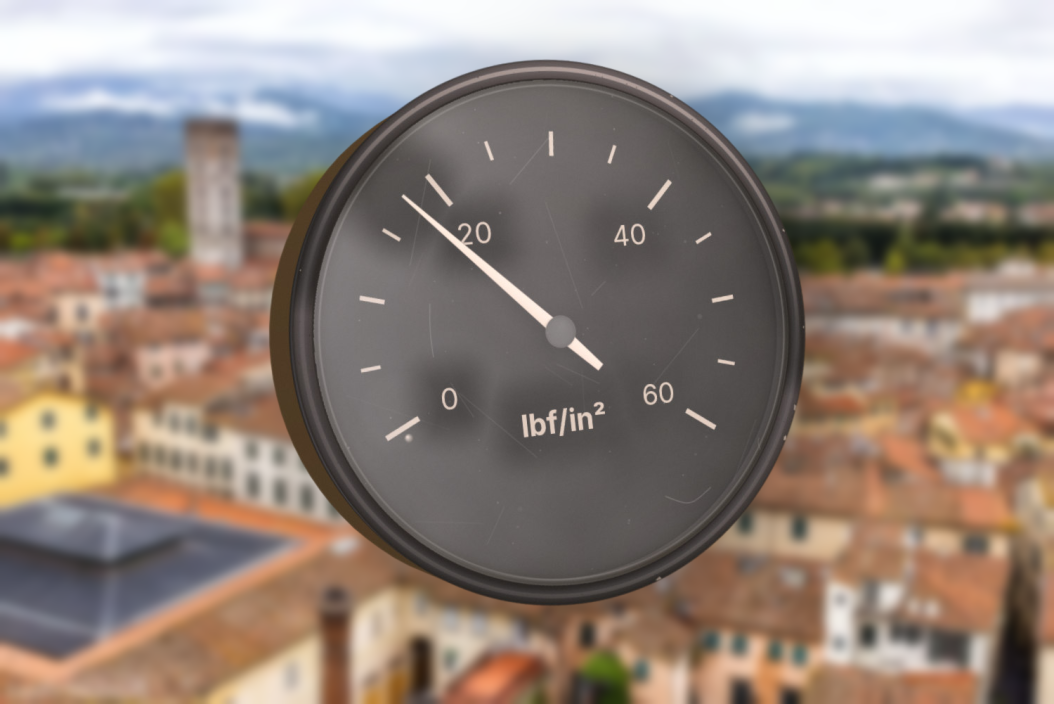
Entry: 17.5 psi
